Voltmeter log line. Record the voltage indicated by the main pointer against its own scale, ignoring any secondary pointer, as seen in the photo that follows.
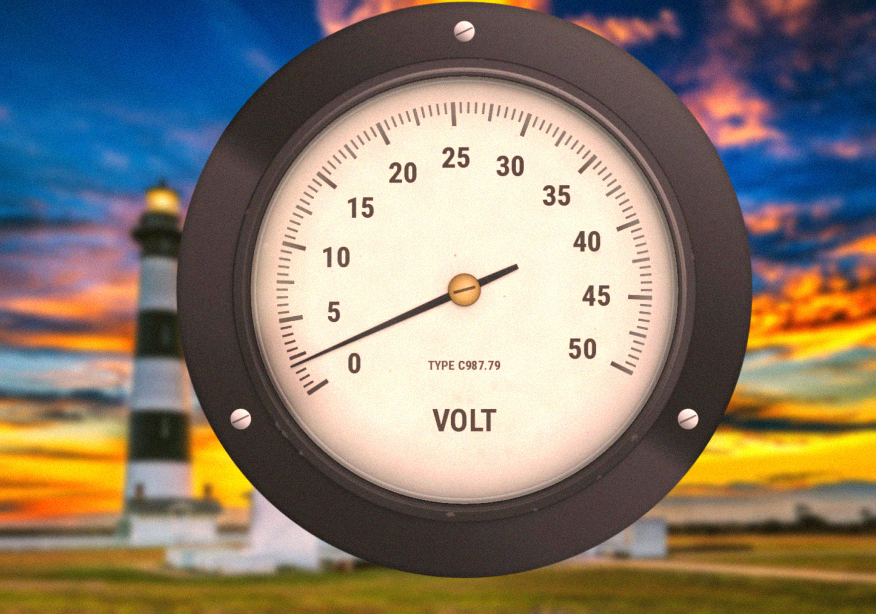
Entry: 2 V
